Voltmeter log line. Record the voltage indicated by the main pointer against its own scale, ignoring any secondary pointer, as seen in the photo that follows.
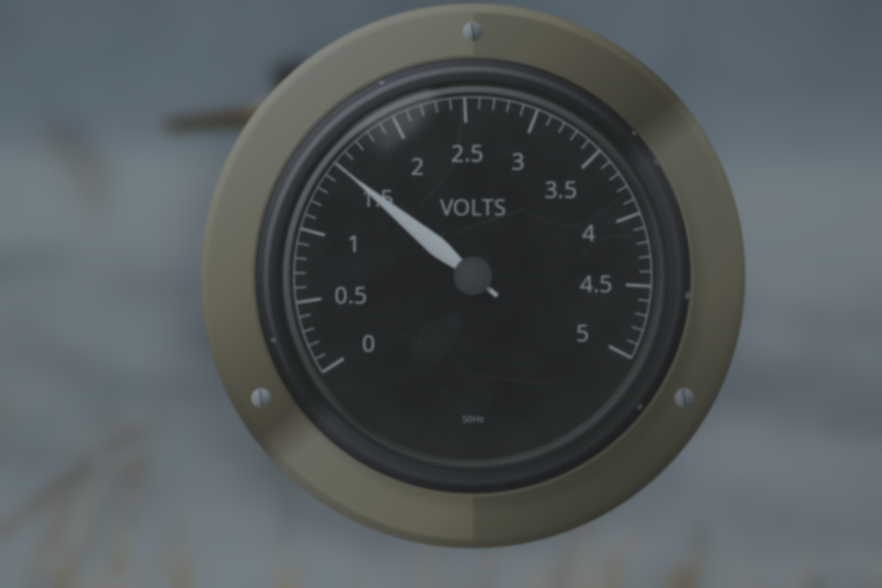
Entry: 1.5 V
